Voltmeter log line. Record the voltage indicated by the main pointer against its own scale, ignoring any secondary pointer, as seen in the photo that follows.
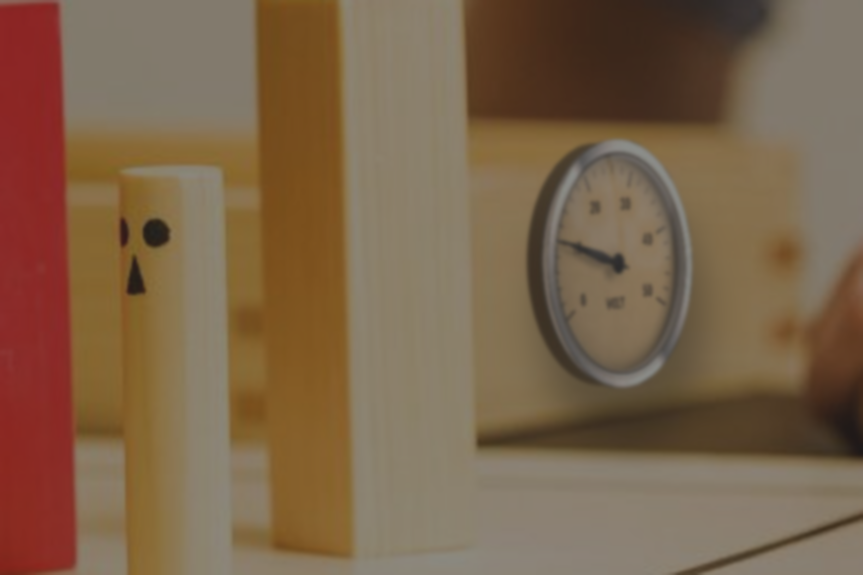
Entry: 10 V
